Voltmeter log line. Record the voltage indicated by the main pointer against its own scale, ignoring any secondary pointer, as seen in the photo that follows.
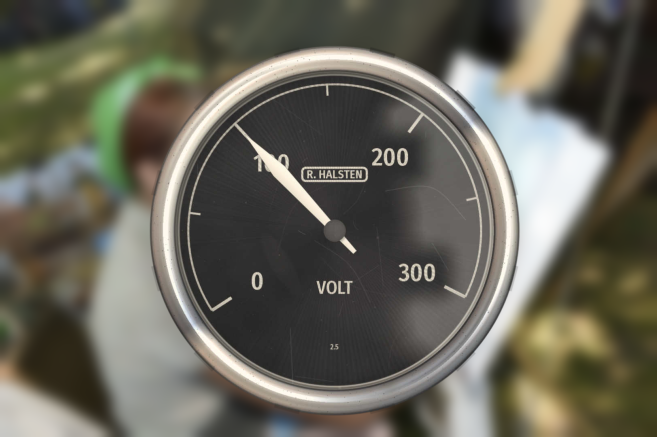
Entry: 100 V
